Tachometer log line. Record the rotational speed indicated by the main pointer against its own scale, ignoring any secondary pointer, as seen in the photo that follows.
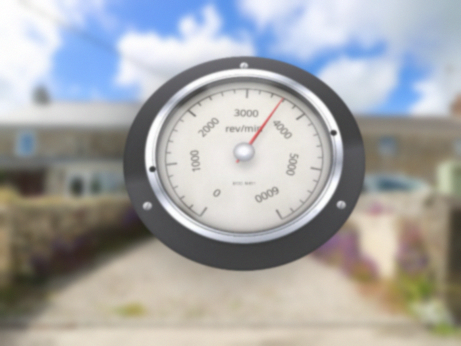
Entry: 3600 rpm
